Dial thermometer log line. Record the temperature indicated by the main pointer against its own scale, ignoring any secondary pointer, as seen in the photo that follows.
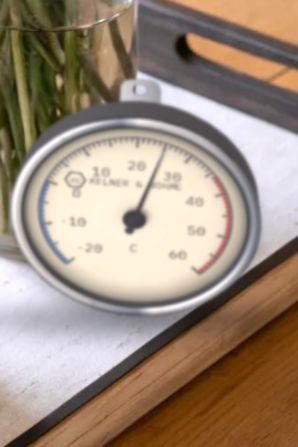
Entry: 25 °C
